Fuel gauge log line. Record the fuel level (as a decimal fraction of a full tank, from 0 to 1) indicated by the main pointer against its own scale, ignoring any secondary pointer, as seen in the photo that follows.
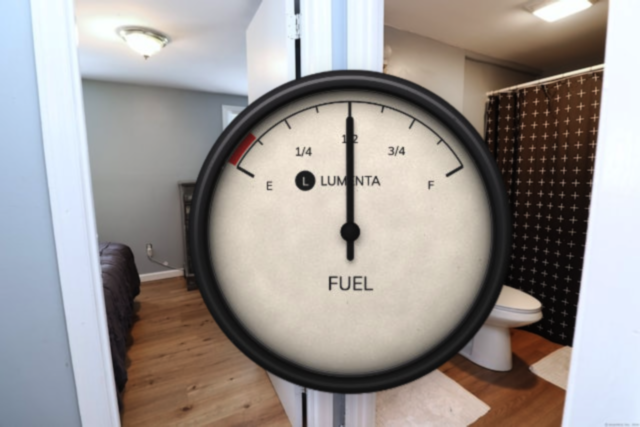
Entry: 0.5
